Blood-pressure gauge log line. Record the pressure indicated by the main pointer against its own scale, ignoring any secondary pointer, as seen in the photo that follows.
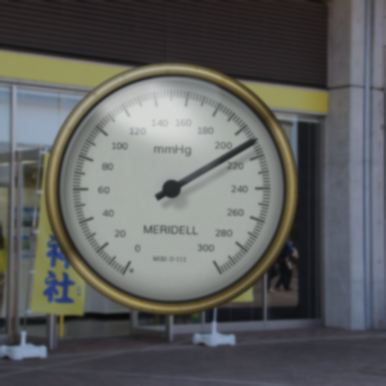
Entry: 210 mmHg
